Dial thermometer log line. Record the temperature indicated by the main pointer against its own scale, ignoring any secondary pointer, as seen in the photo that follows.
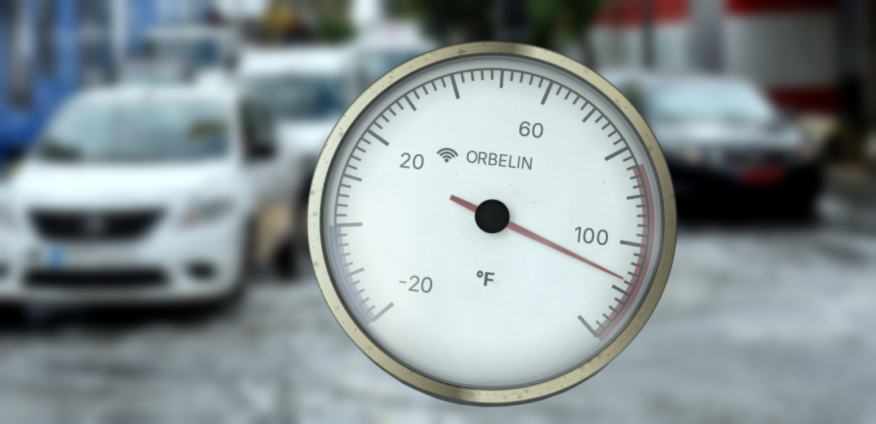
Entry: 108 °F
